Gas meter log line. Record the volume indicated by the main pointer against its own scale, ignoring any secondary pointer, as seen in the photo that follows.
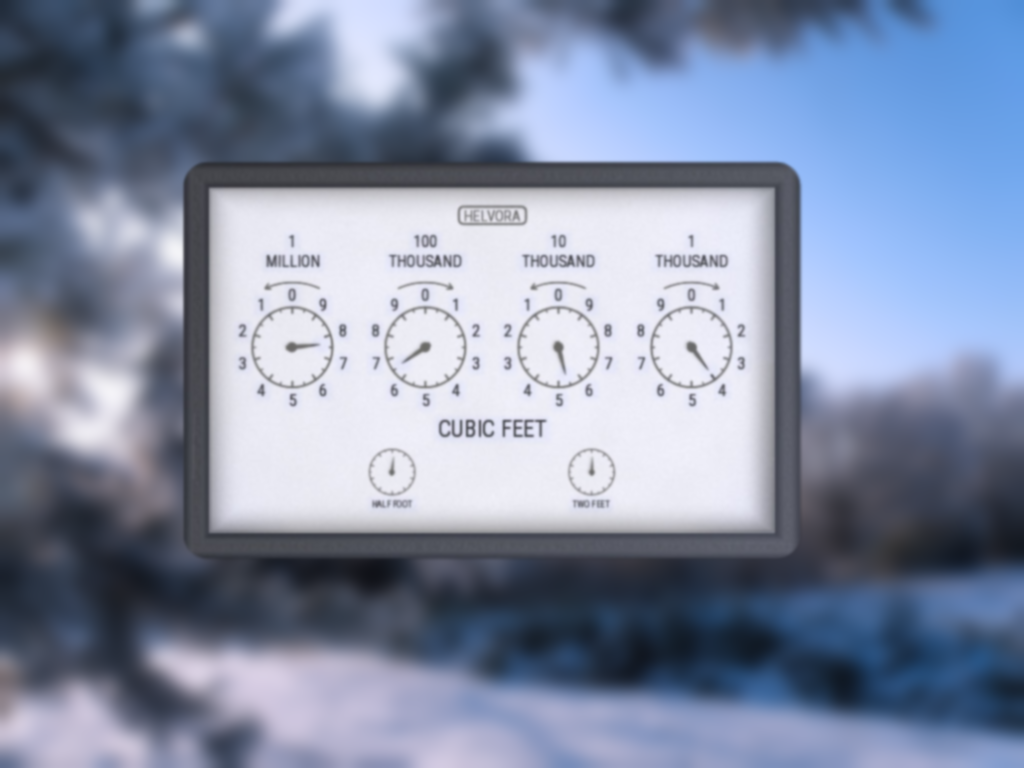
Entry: 765400 ft³
